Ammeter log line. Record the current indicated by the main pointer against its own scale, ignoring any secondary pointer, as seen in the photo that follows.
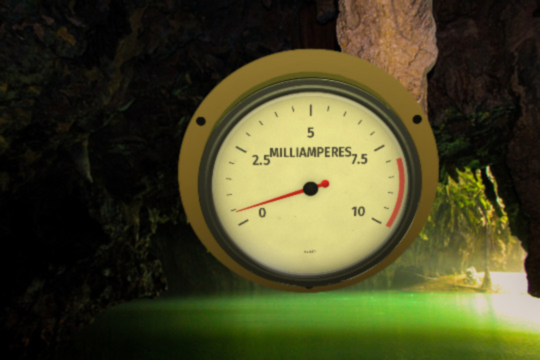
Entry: 0.5 mA
